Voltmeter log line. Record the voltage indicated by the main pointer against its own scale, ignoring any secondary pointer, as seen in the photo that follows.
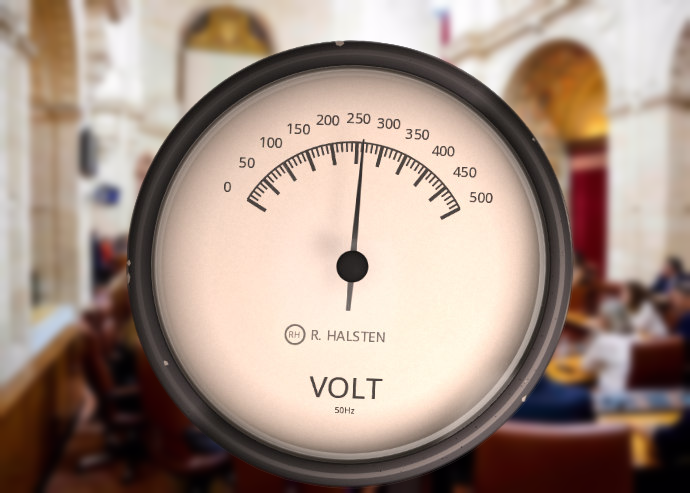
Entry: 260 V
